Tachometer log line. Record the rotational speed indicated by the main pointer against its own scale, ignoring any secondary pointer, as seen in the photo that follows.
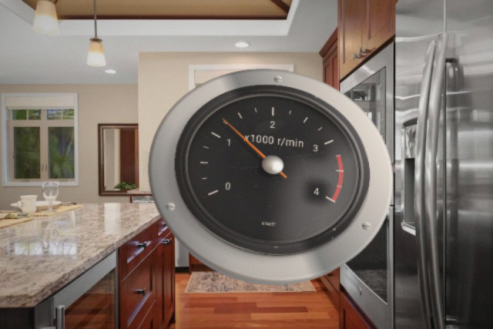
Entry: 1250 rpm
